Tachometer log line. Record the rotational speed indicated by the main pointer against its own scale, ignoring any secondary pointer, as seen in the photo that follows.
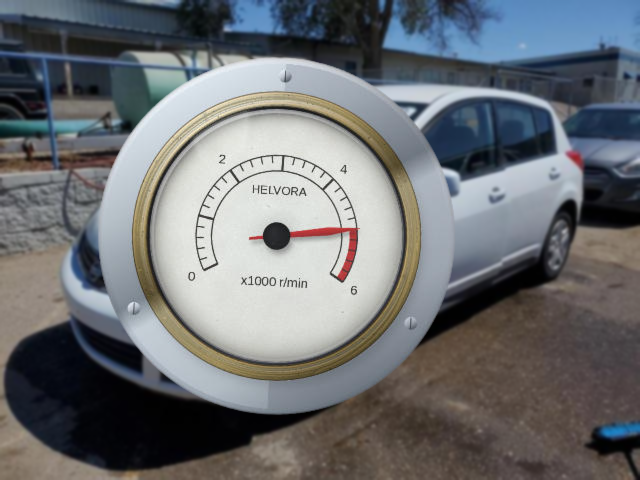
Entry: 5000 rpm
